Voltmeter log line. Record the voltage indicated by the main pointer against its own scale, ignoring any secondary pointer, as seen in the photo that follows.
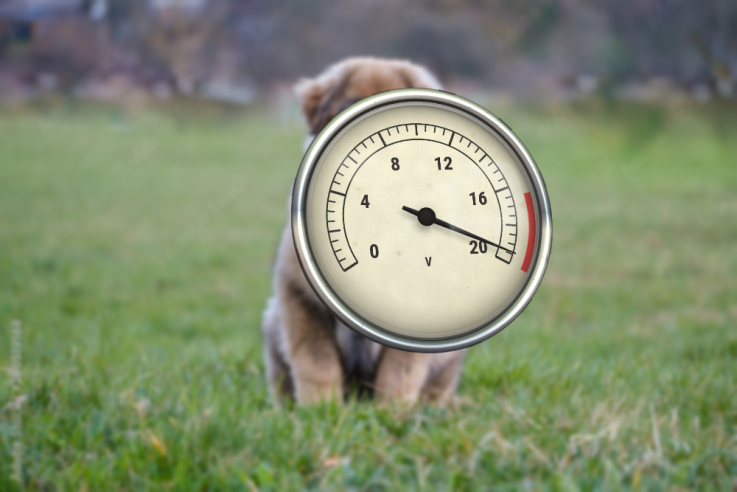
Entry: 19.5 V
